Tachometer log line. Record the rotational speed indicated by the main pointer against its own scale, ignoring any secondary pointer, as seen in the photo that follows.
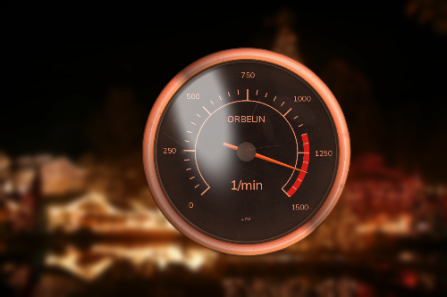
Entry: 1350 rpm
